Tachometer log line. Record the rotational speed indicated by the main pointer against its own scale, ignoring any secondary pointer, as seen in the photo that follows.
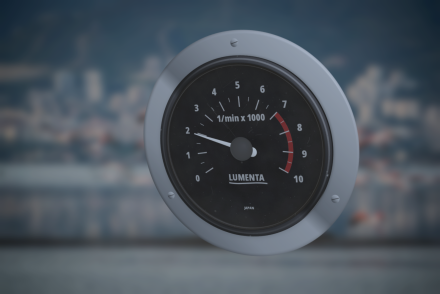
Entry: 2000 rpm
